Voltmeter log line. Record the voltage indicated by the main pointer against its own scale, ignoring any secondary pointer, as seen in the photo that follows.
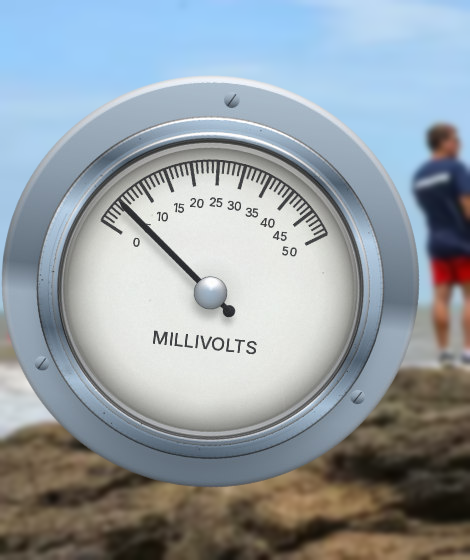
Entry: 5 mV
